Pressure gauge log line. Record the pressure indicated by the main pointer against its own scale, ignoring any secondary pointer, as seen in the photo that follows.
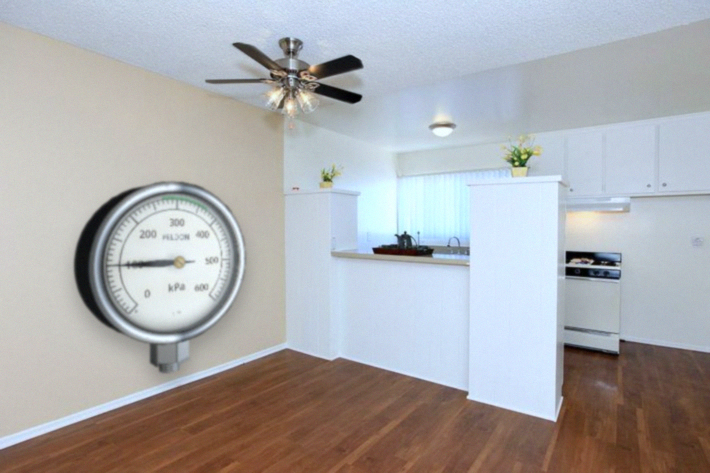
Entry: 100 kPa
